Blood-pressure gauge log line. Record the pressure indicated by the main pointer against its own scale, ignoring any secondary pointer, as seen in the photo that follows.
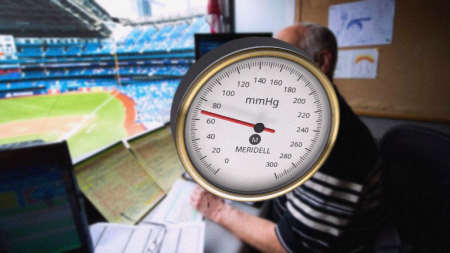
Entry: 70 mmHg
